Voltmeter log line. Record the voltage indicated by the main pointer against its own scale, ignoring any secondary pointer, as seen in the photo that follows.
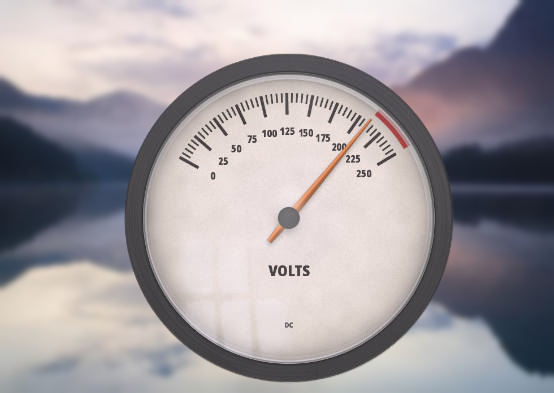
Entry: 210 V
